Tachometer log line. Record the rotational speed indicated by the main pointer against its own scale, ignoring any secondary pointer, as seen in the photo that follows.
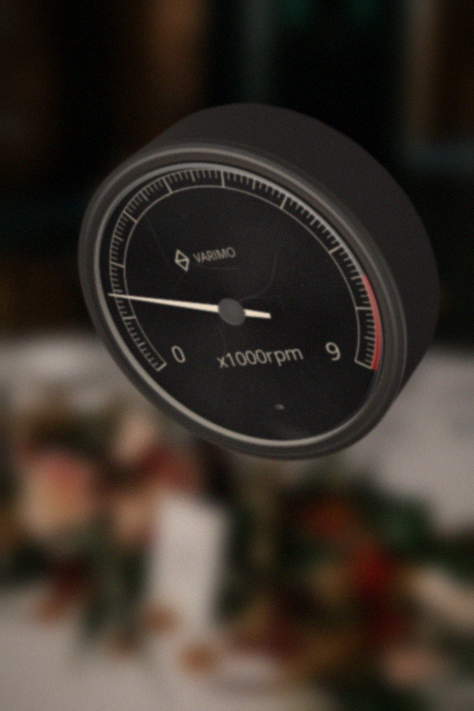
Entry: 1500 rpm
